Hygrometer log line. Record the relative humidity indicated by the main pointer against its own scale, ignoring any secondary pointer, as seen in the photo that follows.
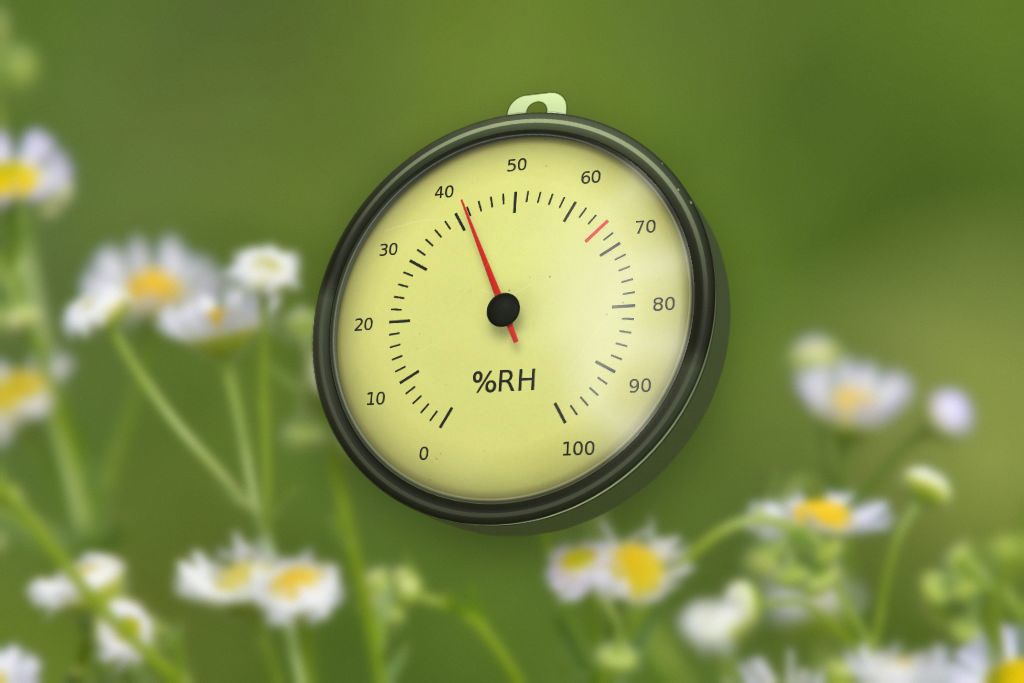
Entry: 42 %
